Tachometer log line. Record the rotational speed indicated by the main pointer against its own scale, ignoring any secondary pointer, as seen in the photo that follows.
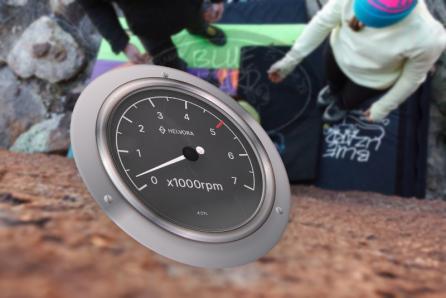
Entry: 250 rpm
